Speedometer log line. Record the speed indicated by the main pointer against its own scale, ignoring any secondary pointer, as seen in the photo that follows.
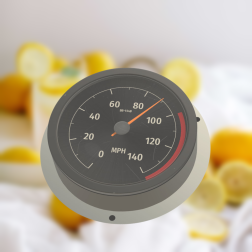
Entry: 90 mph
